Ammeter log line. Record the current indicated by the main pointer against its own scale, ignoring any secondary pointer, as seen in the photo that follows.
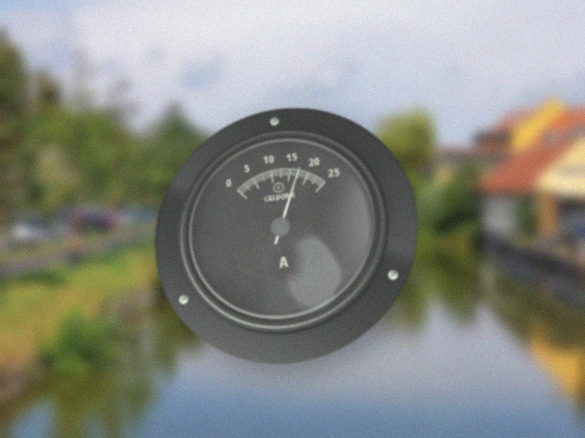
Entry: 17.5 A
